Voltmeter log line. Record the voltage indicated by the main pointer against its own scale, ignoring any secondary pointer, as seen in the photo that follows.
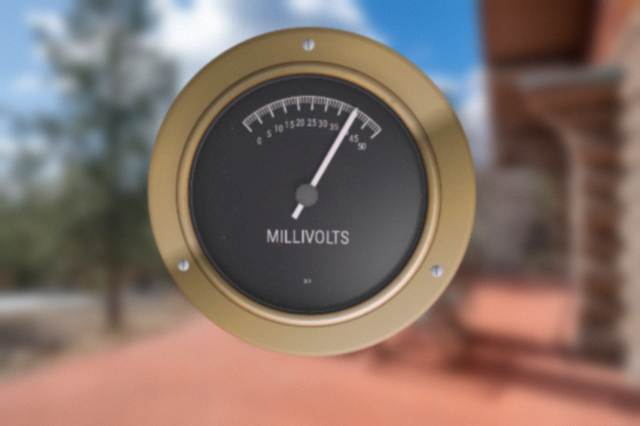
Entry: 40 mV
